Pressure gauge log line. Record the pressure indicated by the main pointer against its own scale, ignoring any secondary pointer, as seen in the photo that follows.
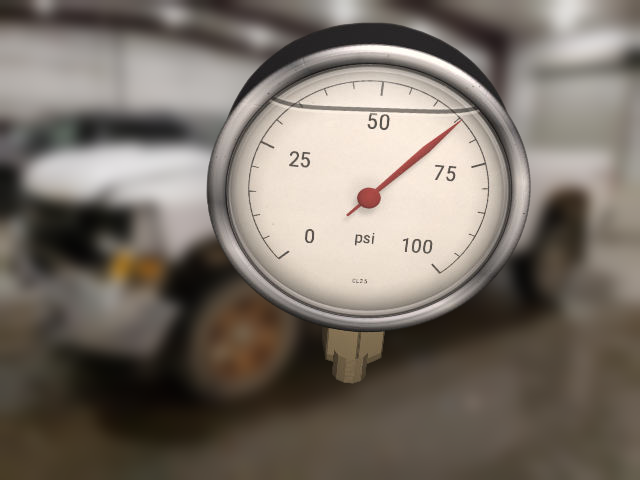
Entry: 65 psi
